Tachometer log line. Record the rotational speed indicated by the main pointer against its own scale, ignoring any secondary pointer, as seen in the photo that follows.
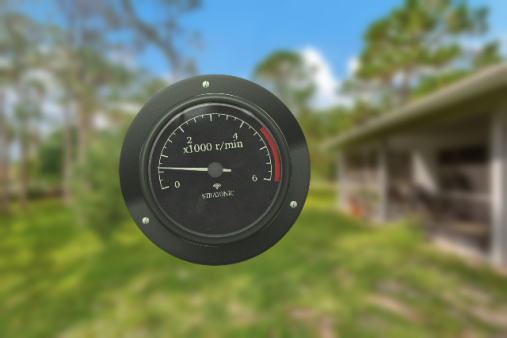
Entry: 625 rpm
